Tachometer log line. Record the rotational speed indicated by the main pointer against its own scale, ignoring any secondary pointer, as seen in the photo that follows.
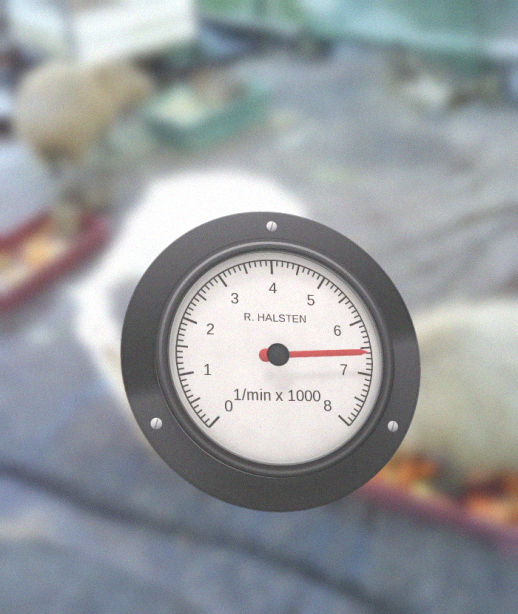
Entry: 6600 rpm
